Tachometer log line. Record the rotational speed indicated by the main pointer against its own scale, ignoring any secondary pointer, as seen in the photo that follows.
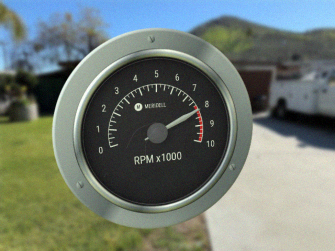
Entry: 8000 rpm
